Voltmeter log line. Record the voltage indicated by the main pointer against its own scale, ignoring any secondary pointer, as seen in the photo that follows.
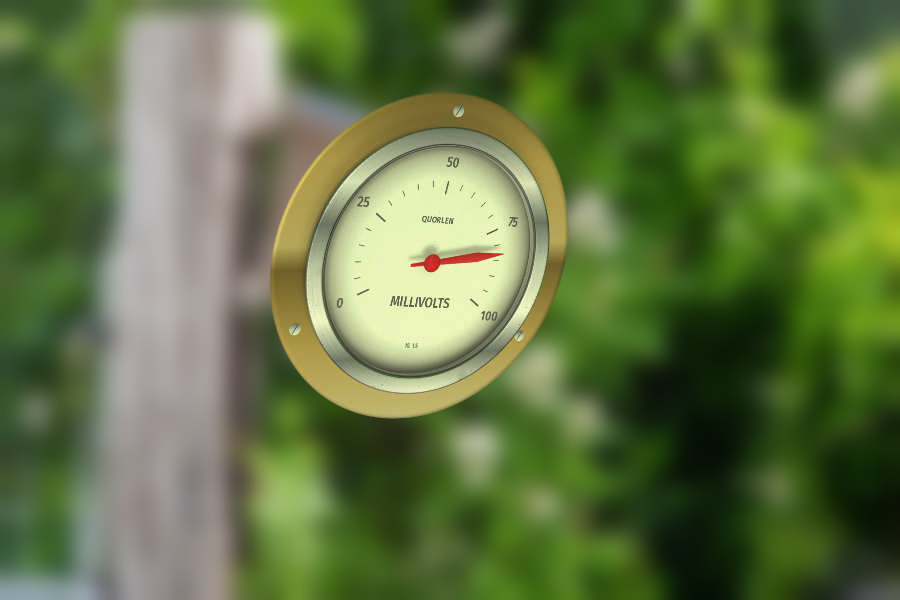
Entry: 82.5 mV
